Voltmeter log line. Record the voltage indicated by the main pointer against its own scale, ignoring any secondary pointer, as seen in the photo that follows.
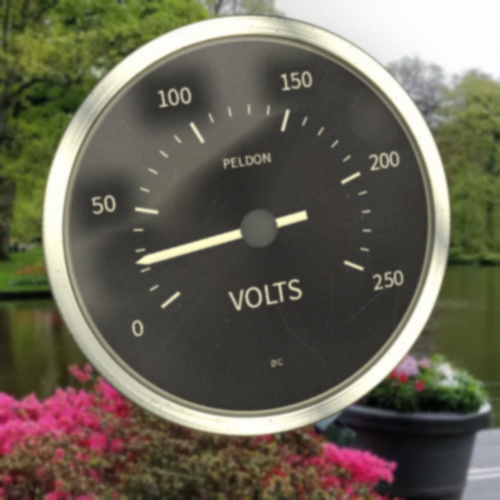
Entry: 25 V
